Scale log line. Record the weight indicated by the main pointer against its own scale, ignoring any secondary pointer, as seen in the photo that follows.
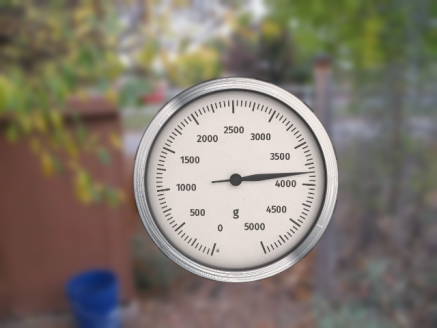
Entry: 3850 g
